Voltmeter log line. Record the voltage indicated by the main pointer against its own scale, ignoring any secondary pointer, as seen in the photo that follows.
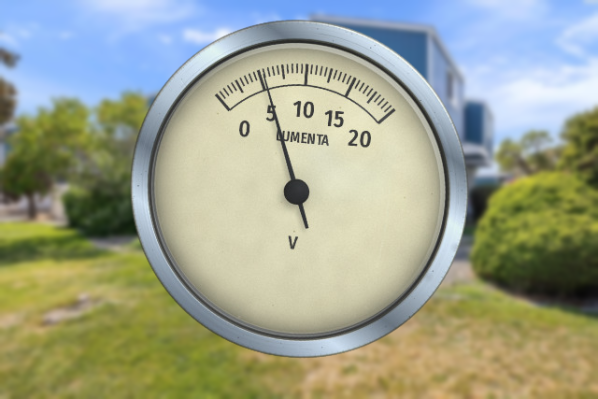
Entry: 5.5 V
